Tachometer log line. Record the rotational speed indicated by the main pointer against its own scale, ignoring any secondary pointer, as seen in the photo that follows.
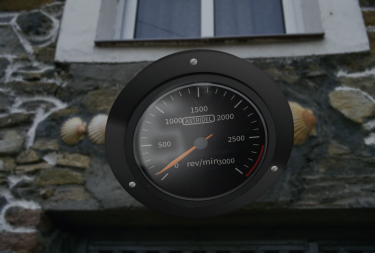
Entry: 100 rpm
